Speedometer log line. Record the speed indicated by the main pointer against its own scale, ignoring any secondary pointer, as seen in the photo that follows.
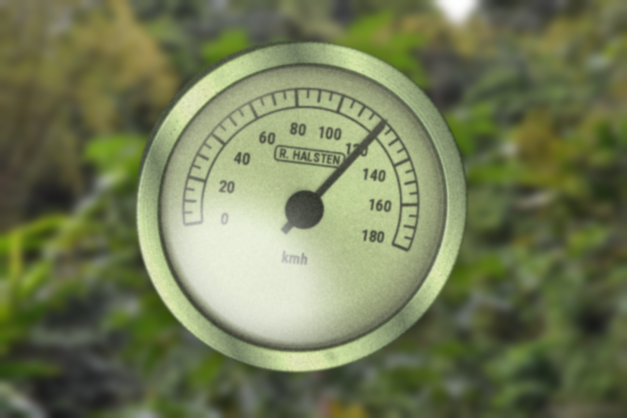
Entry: 120 km/h
